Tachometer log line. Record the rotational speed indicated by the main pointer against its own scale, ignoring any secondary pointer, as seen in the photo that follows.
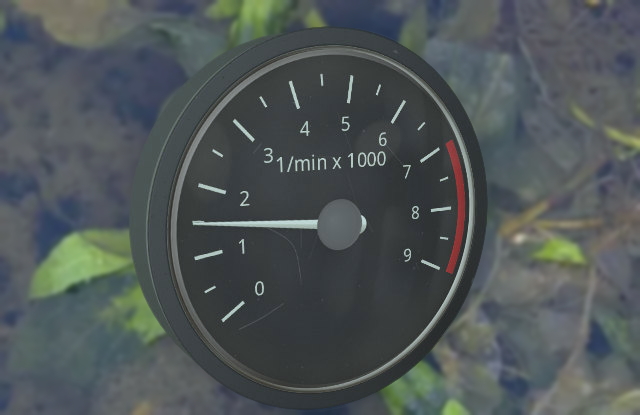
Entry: 1500 rpm
